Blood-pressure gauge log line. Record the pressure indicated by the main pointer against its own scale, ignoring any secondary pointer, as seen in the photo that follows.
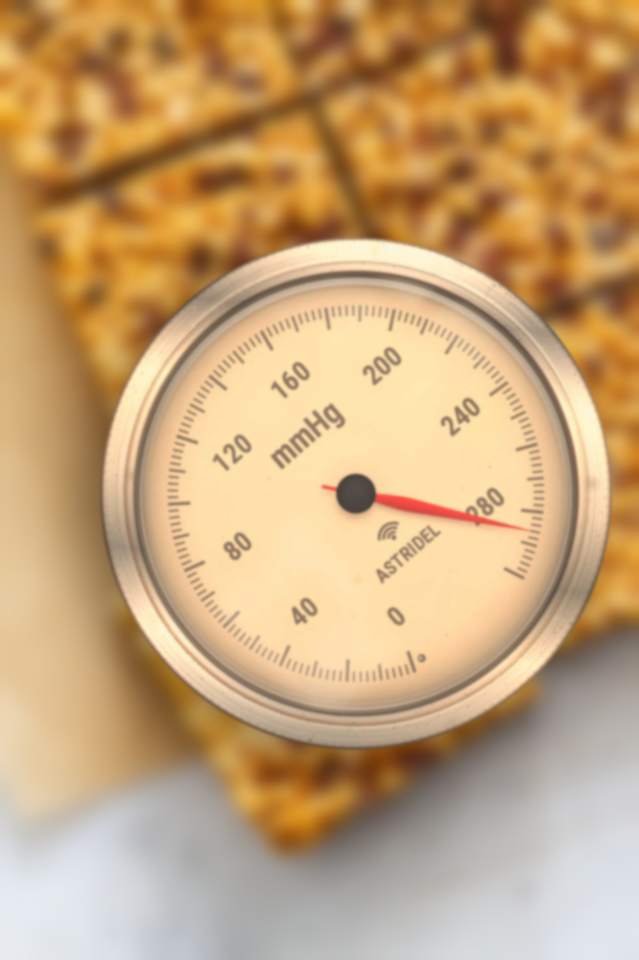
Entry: 286 mmHg
